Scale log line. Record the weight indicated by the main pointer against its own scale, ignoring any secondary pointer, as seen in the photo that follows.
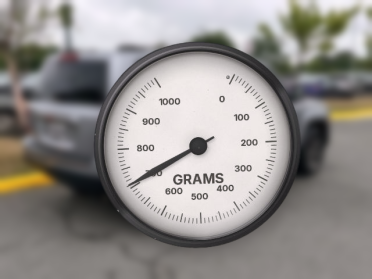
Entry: 710 g
